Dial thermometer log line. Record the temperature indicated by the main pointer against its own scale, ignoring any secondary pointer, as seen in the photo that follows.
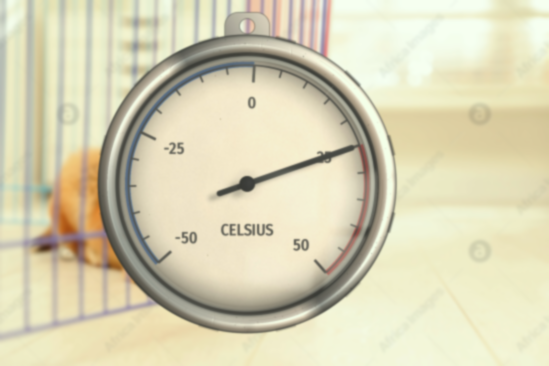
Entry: 25 °C
